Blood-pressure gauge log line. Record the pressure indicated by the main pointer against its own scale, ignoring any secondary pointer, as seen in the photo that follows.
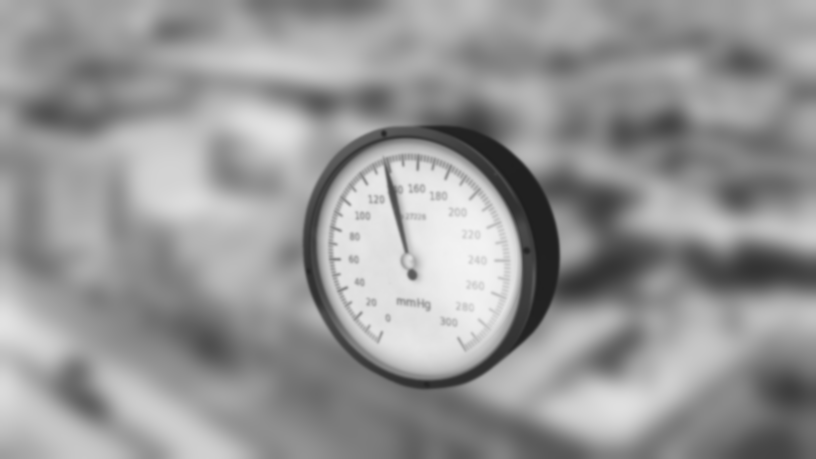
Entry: 140 mmHg
